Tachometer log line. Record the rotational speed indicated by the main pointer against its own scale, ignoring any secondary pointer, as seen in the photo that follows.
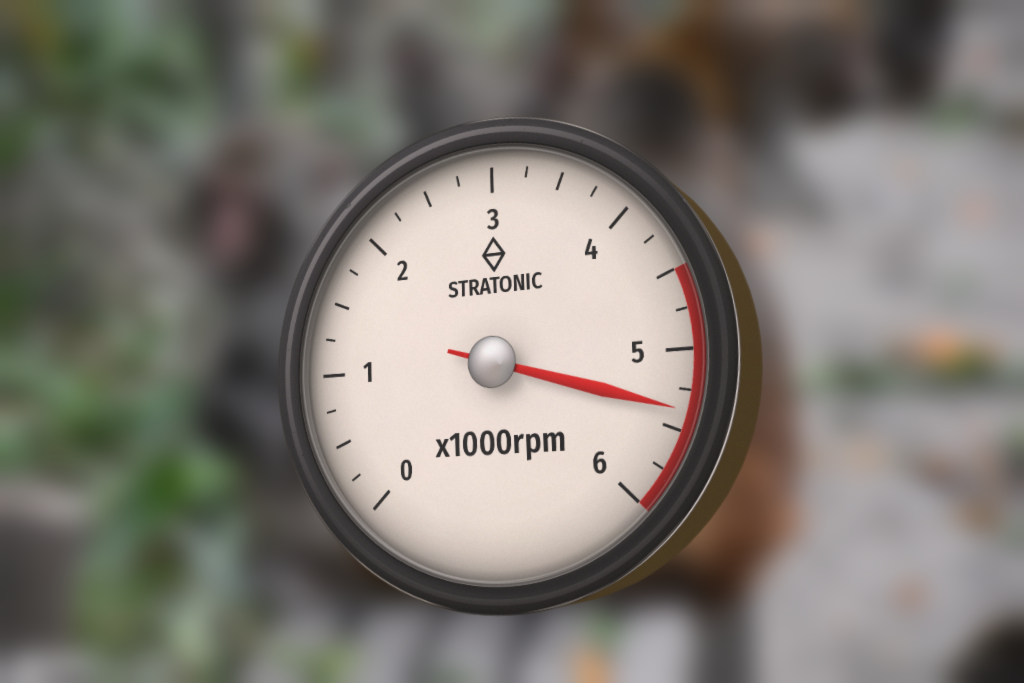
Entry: 5375 rpm
